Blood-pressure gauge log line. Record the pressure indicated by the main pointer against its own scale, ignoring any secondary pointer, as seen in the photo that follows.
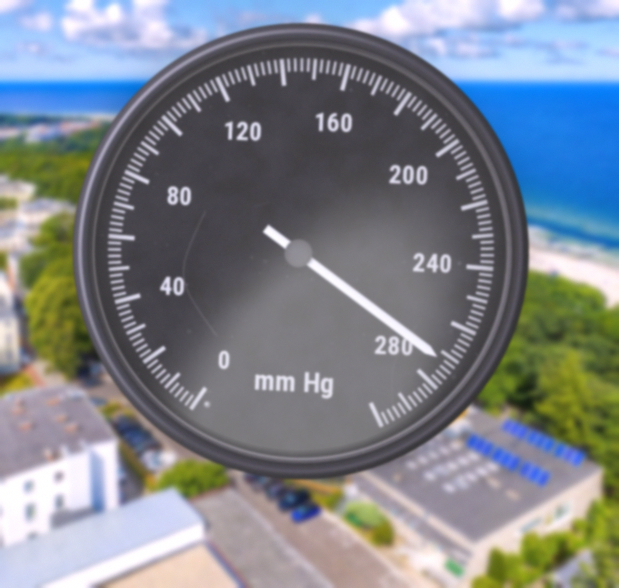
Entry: 272 mmHg
